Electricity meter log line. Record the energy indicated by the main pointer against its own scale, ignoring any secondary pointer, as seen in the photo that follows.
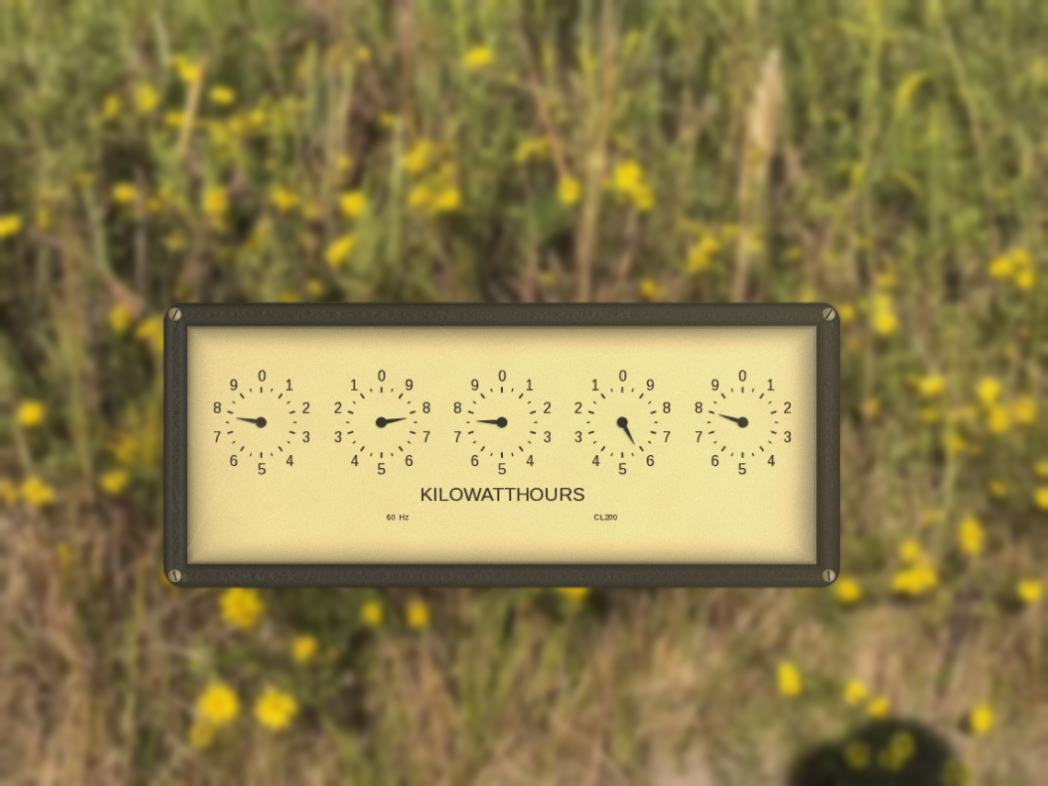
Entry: 77758 kWh
